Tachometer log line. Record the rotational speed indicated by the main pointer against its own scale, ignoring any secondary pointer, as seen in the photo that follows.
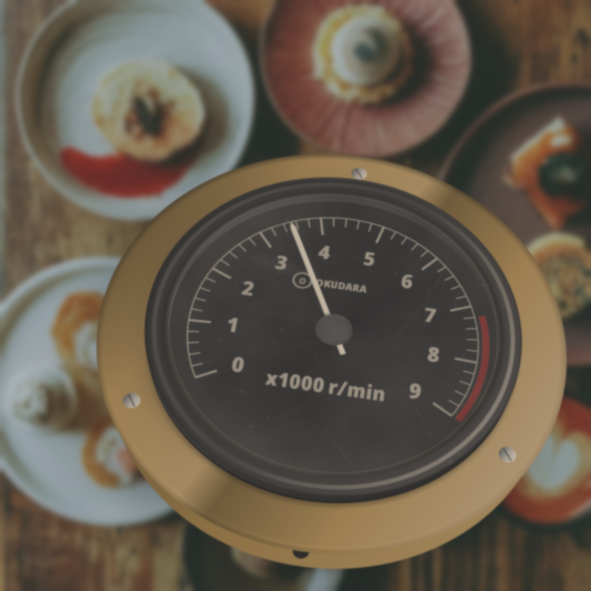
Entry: 3500 rpm
